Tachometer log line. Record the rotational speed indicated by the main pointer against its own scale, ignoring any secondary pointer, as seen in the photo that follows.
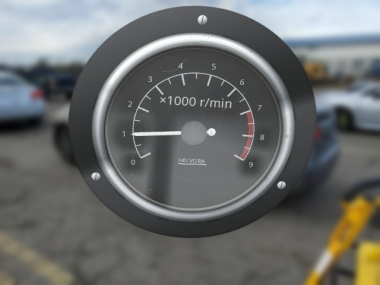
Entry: 1000 rpm
